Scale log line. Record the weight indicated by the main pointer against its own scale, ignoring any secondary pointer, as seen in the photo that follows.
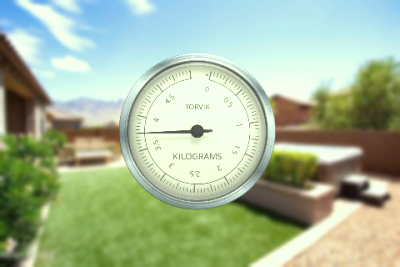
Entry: 3.75 kg
